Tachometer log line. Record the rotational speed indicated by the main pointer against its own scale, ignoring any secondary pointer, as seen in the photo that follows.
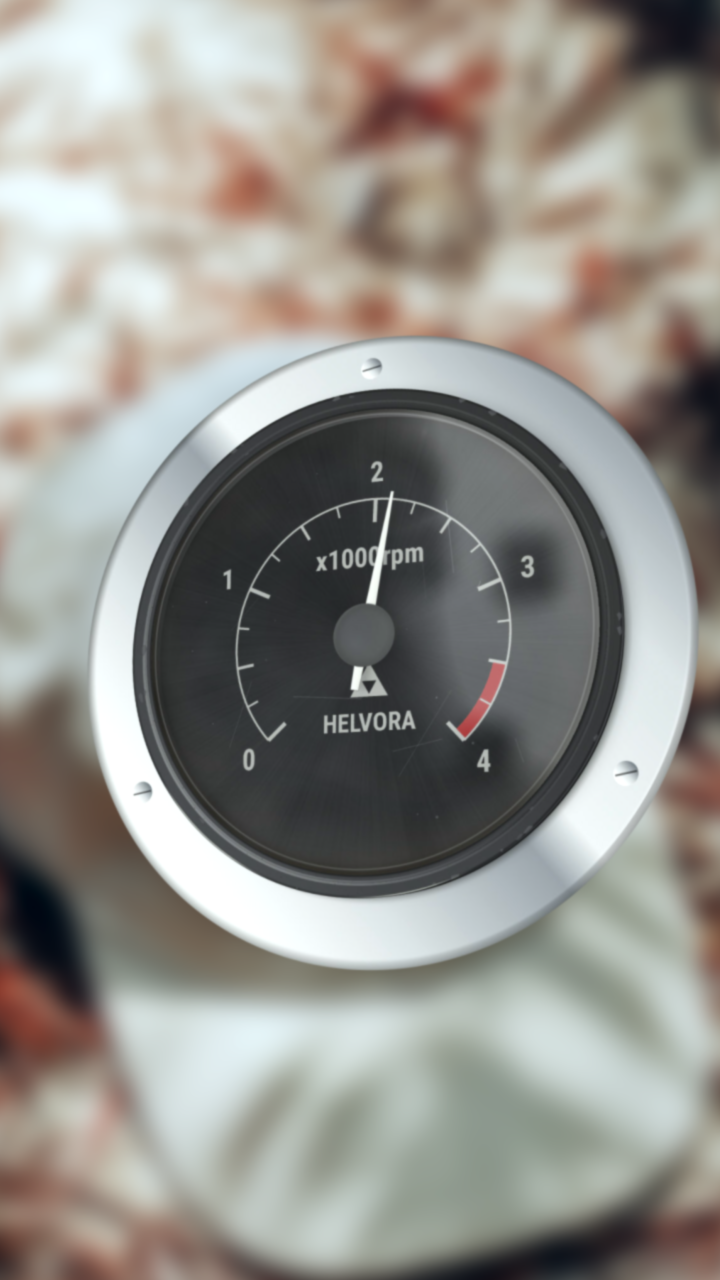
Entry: 2125 rpm
